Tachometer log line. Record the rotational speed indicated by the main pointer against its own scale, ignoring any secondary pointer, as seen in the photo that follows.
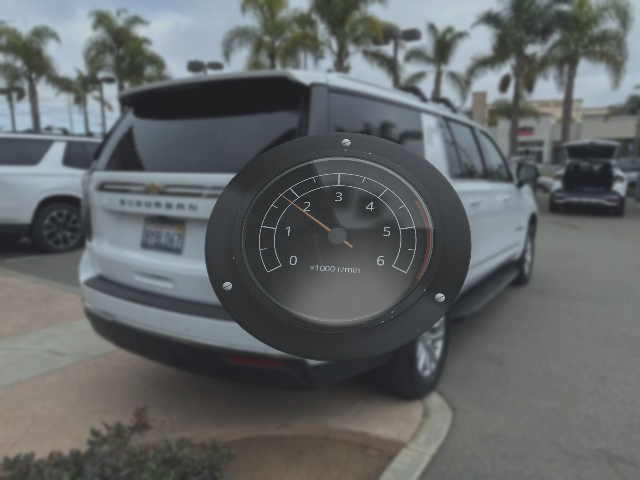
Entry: 1750 rpm
